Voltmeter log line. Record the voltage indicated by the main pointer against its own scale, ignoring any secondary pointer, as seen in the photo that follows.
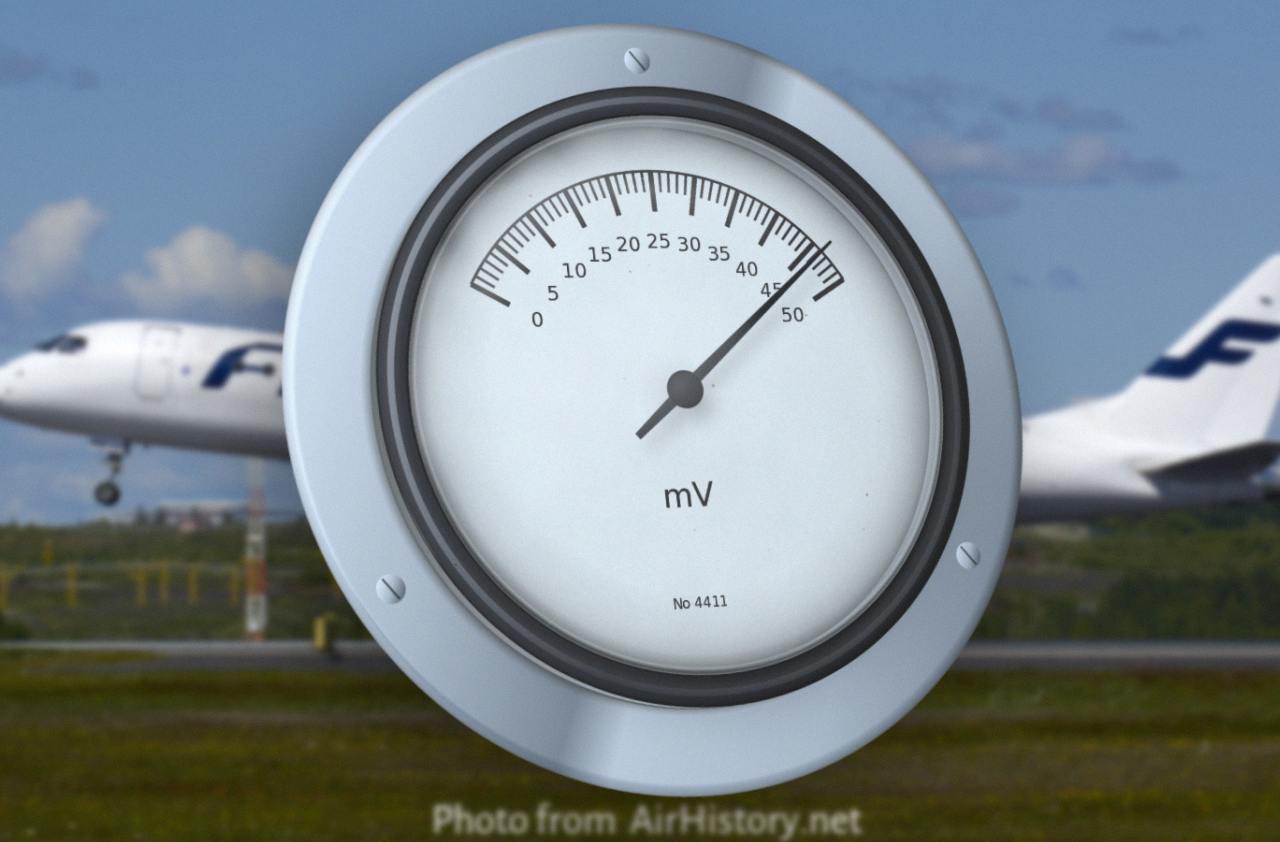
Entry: 46 mV
